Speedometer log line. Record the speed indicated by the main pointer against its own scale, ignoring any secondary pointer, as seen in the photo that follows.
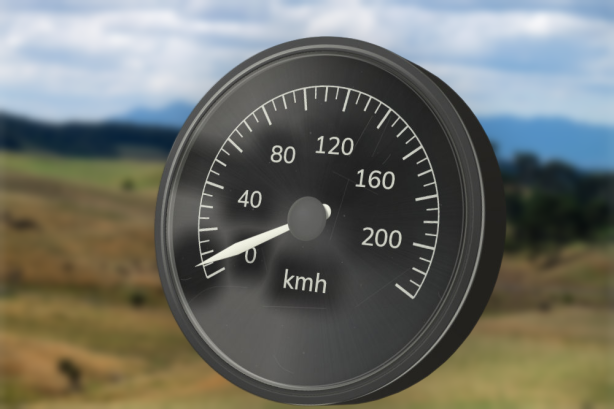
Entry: 5 km/h
